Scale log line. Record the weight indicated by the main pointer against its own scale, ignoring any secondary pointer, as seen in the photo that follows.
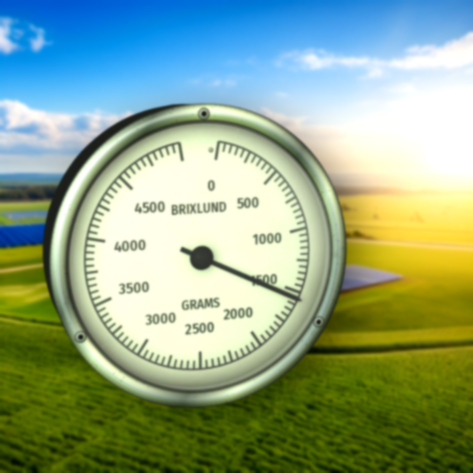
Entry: 1550 g
